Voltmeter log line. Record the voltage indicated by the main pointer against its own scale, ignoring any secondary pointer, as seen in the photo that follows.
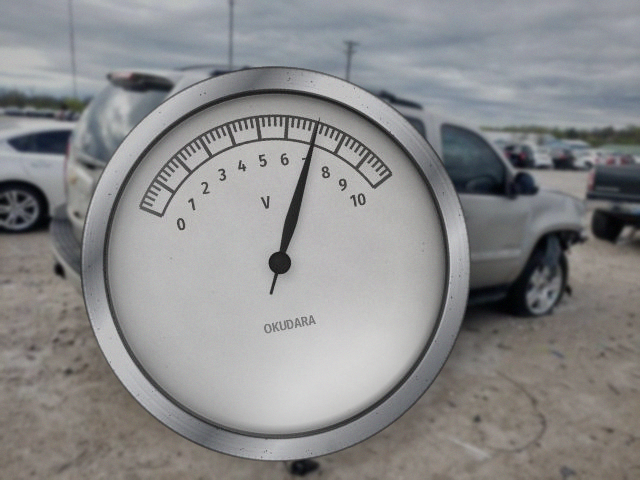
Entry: 7 V
